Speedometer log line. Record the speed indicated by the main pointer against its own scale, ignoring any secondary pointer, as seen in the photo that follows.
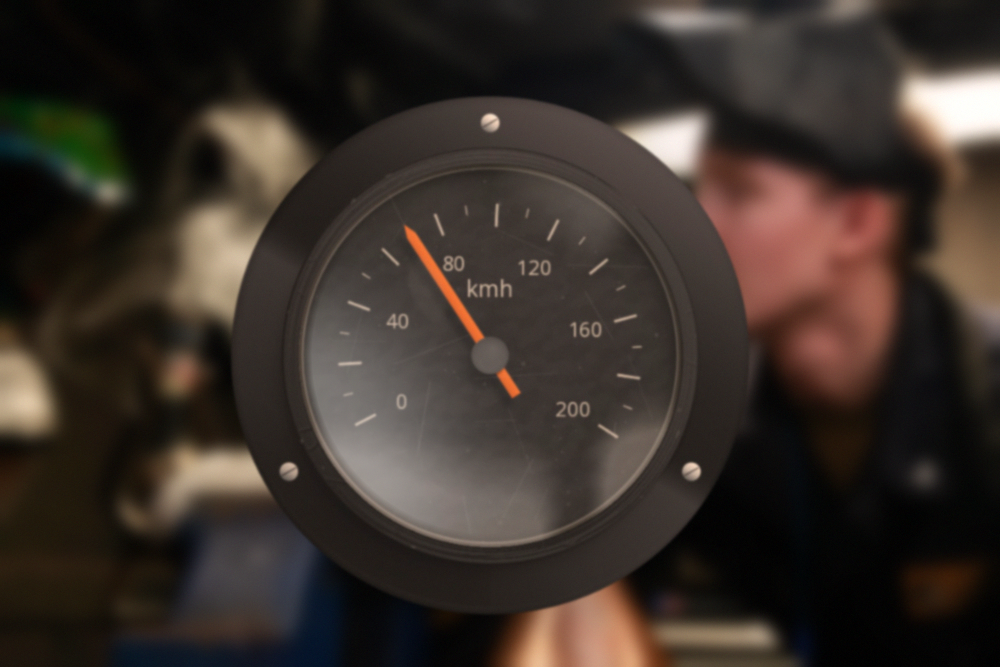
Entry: 70 km/h
